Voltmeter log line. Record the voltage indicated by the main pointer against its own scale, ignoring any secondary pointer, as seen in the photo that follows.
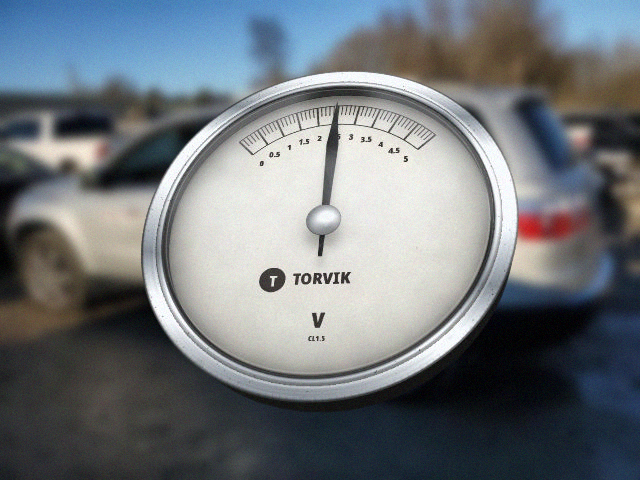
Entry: 2.5 V
